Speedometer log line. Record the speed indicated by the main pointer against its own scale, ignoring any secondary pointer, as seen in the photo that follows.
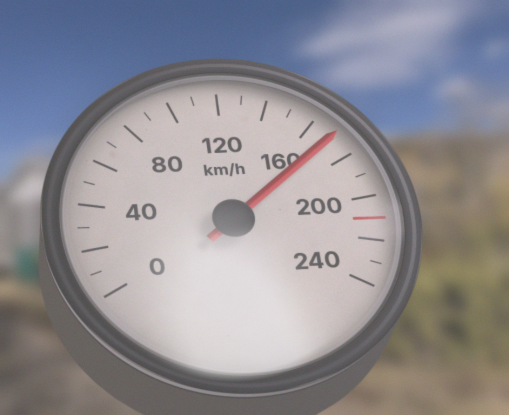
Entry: 170 km/h
